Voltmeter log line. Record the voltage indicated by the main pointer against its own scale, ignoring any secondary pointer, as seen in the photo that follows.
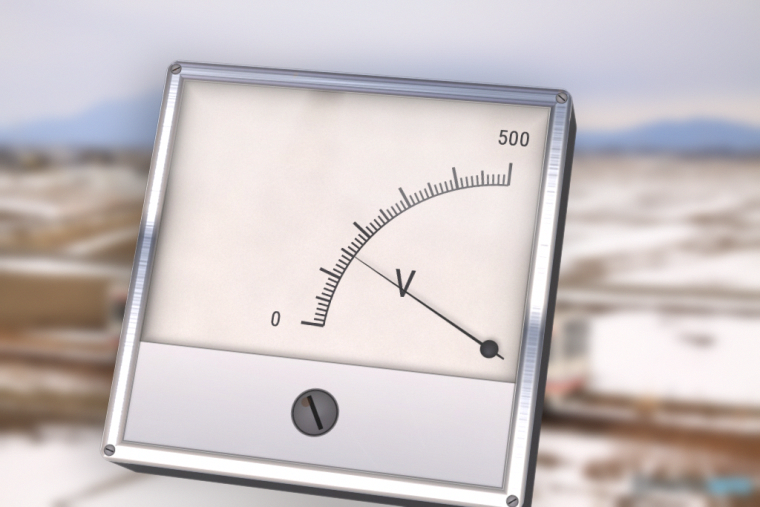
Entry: 150 V
